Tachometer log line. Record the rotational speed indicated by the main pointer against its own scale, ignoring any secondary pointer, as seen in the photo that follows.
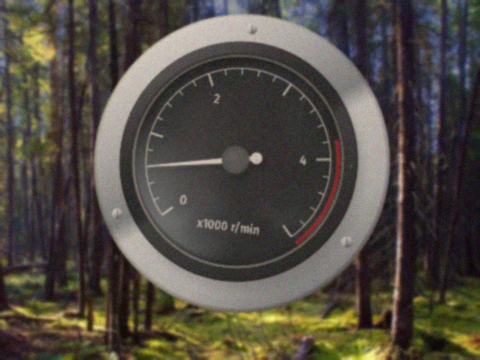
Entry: 600 rpm
